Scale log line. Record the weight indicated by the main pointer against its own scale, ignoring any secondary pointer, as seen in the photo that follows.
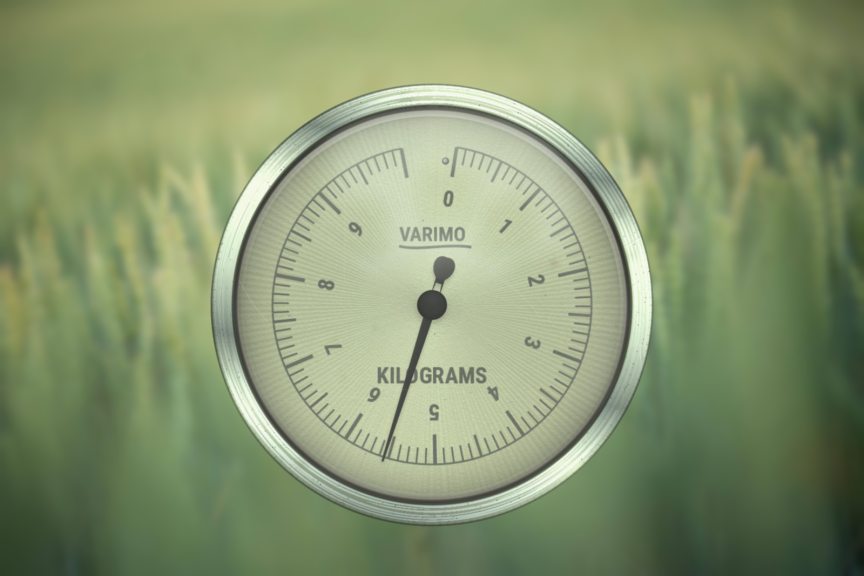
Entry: 5.55 kg
